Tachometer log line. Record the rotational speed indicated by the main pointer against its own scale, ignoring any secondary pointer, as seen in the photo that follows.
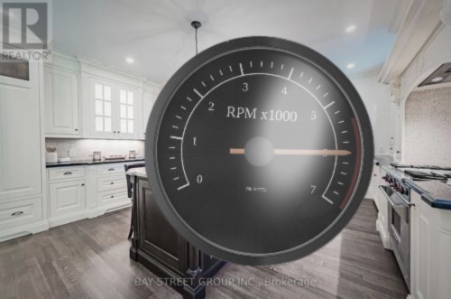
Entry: 6000 rpm
